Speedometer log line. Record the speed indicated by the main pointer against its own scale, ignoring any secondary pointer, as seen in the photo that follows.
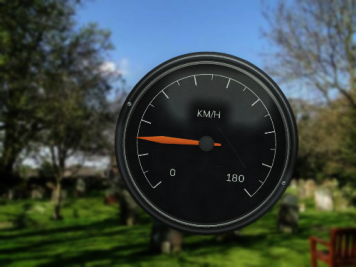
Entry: 30 km/h
